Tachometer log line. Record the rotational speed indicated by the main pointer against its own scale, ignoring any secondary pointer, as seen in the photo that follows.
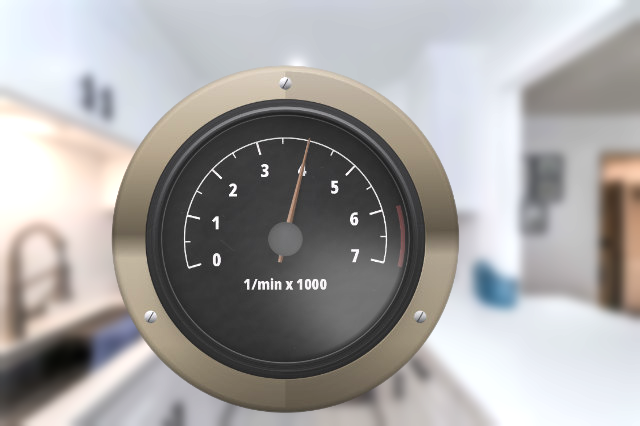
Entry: 4000 rpm
